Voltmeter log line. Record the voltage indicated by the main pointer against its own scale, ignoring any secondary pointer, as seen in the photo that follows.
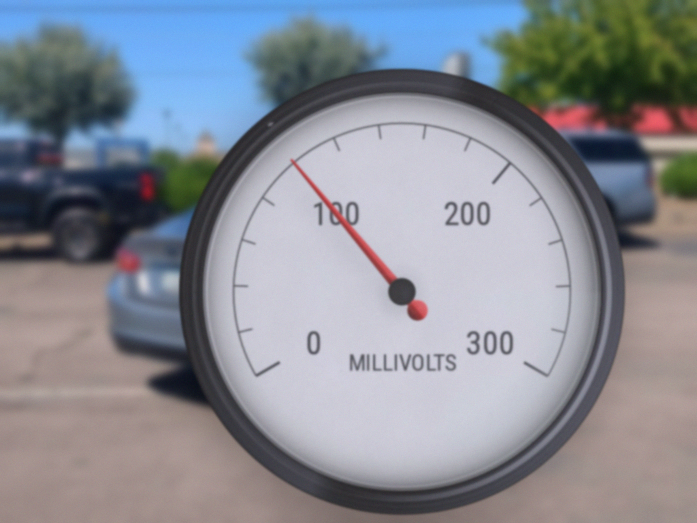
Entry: 100 mV
